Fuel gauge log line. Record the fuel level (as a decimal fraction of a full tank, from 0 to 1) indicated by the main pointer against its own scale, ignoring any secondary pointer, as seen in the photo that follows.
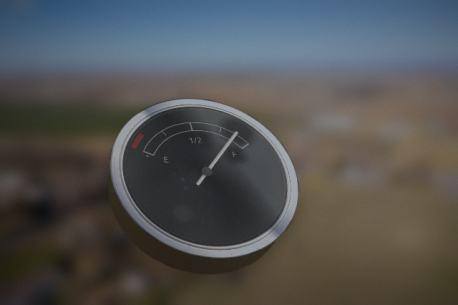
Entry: 0.875
